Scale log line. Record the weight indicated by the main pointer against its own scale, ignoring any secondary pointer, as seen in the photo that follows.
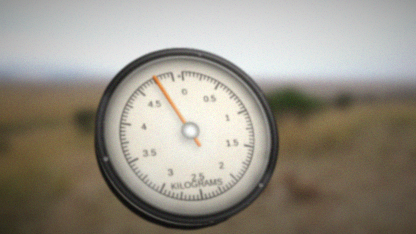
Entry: 4.75 kg
